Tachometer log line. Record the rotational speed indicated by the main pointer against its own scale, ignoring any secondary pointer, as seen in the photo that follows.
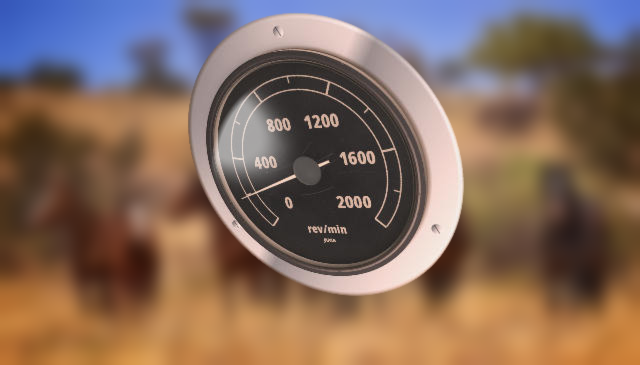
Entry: 200 rpm
